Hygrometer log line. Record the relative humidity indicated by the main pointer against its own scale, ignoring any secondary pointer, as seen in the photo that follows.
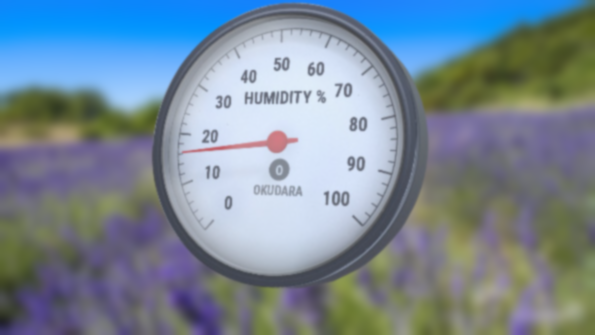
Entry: 16 %
